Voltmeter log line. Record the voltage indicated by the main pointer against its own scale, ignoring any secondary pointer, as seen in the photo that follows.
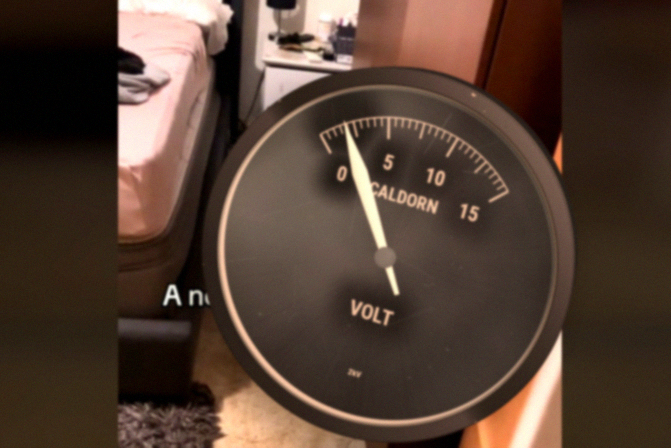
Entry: 2 V
